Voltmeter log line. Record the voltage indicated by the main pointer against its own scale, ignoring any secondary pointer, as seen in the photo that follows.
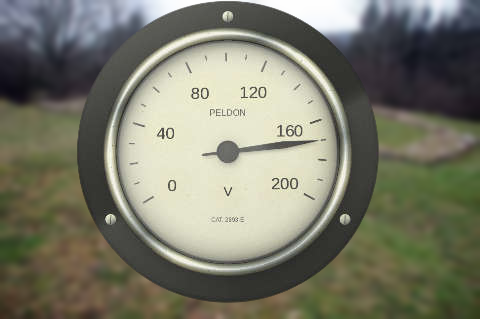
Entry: 170 V
